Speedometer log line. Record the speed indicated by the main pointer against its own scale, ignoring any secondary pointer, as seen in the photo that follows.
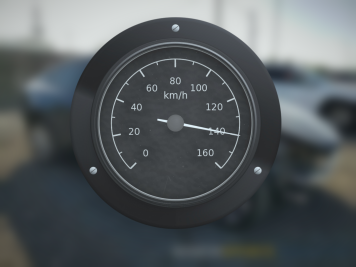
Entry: 140 km/h
